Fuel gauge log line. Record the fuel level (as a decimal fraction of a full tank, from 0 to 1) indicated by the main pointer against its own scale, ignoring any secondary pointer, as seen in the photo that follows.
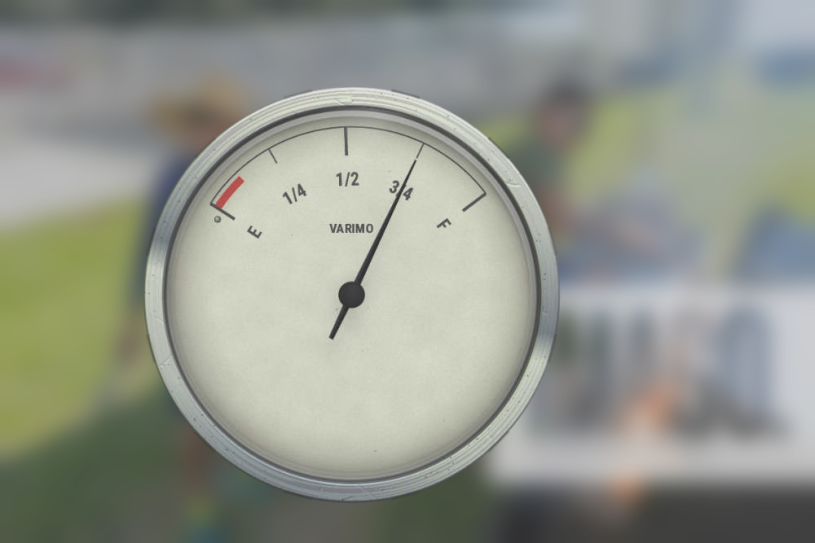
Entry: 0.75
